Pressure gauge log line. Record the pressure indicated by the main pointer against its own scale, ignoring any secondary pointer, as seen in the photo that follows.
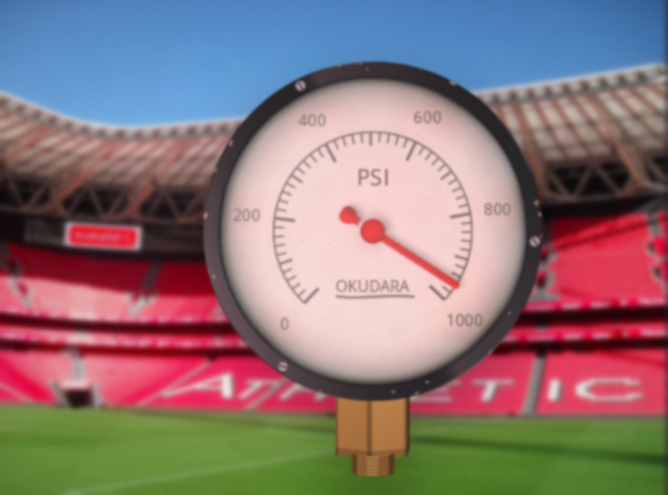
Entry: 960 psi
